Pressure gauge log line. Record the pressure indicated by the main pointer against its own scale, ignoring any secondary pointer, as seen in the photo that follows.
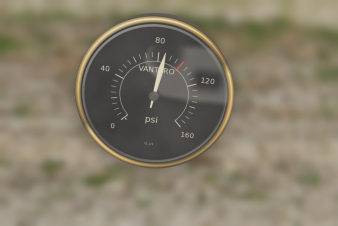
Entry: 85 psi
